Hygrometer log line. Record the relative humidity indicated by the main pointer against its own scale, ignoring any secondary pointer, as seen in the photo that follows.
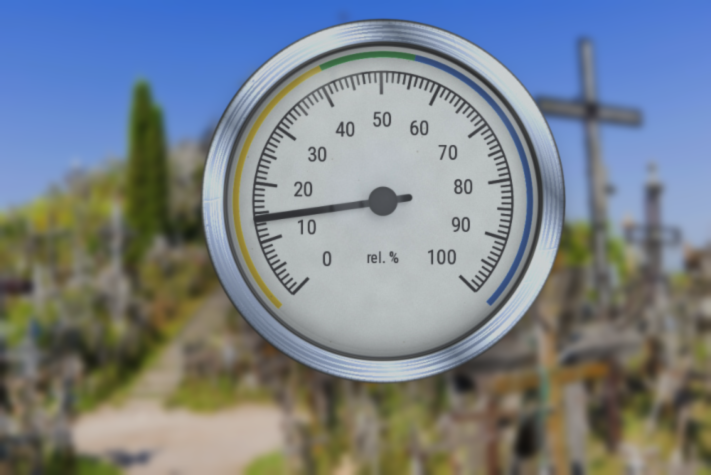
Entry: 14 %
